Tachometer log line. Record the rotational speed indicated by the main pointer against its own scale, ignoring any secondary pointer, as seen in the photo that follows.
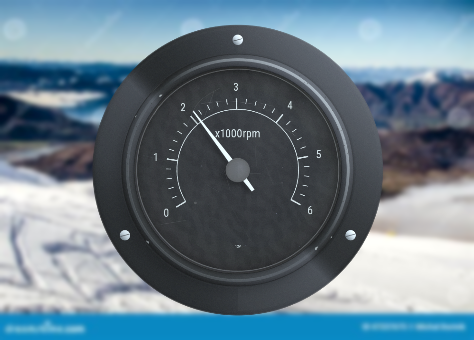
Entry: 2100 rpm
